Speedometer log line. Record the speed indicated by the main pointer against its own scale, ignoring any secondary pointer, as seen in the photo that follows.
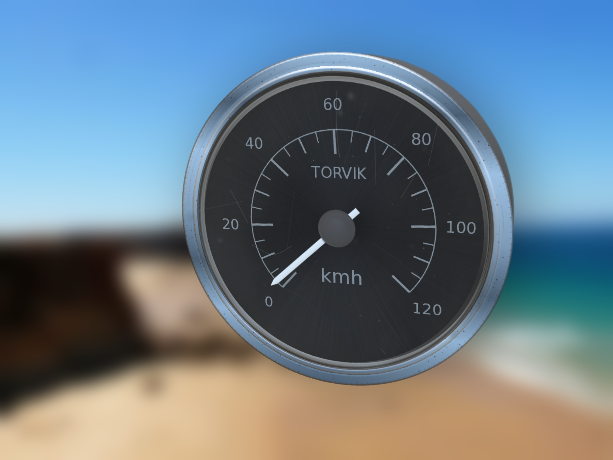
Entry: 2.5 km/h
